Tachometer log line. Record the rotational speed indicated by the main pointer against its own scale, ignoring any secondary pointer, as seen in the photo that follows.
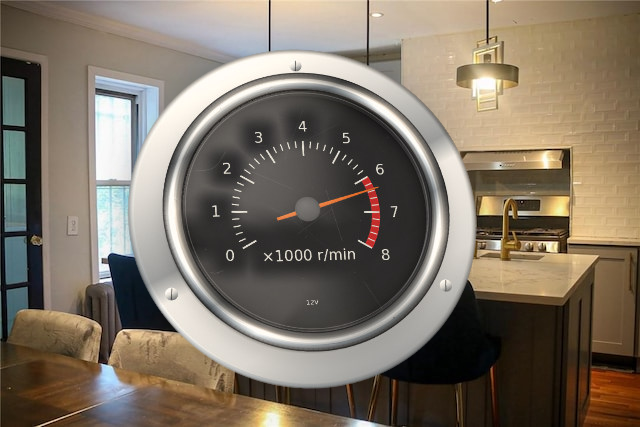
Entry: 6400 rpm
